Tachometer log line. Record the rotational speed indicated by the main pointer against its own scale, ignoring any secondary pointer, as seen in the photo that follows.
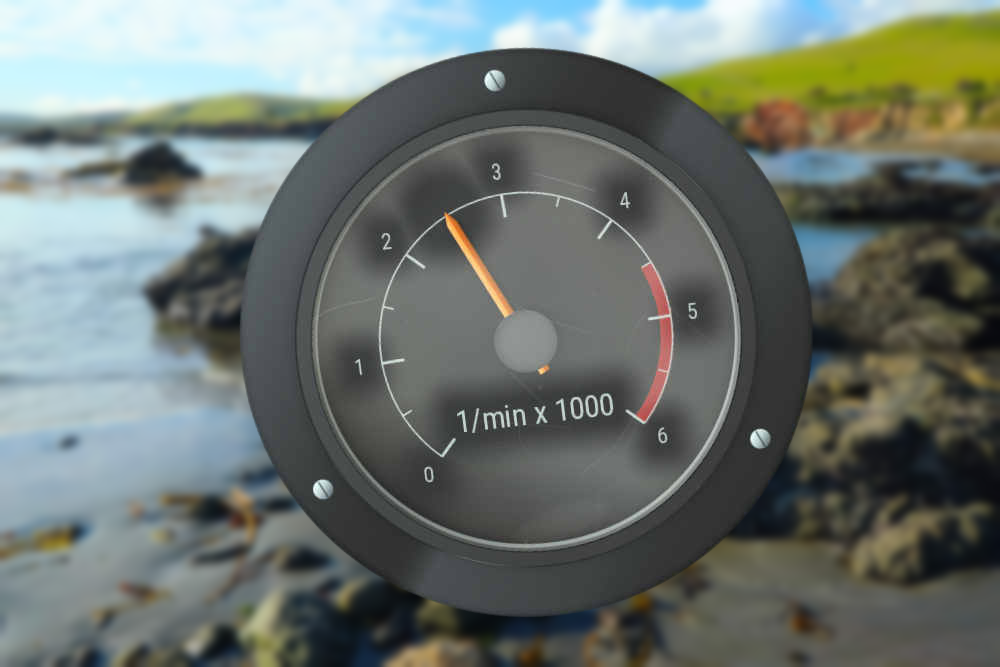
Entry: 2500 rpm
